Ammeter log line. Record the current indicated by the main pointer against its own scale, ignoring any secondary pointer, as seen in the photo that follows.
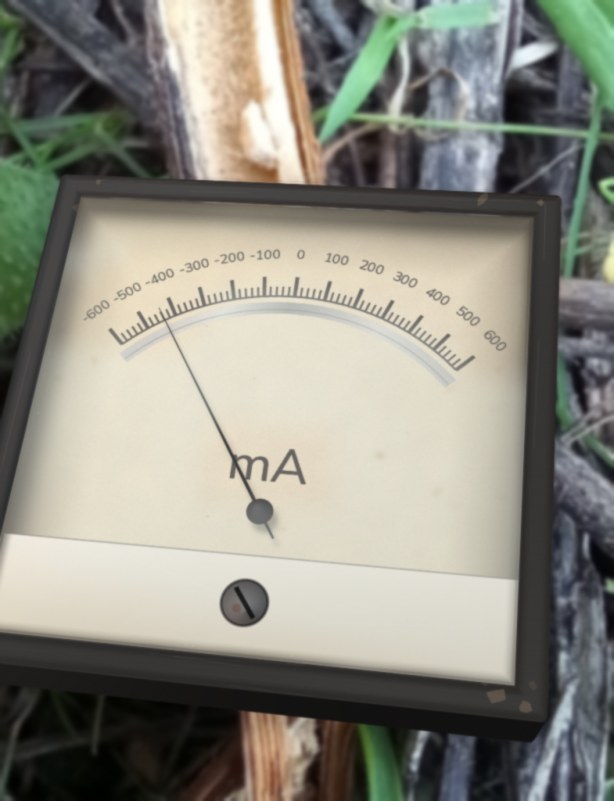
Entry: -440 mA
